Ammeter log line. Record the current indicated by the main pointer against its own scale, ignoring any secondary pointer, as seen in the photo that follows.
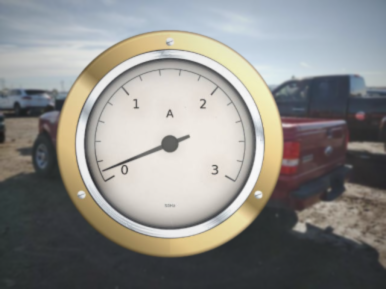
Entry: 0.1 A
